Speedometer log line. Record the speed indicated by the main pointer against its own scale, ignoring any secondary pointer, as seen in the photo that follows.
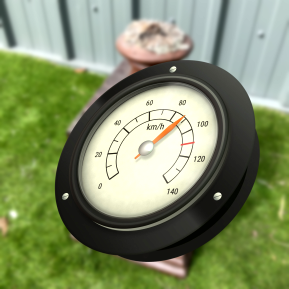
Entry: 90 km/h
